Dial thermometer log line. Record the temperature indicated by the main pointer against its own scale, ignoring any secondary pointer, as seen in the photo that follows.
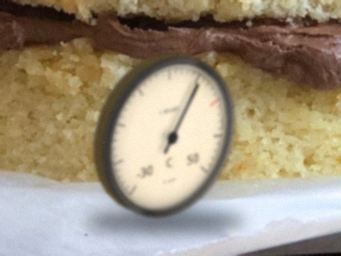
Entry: 20 °C
